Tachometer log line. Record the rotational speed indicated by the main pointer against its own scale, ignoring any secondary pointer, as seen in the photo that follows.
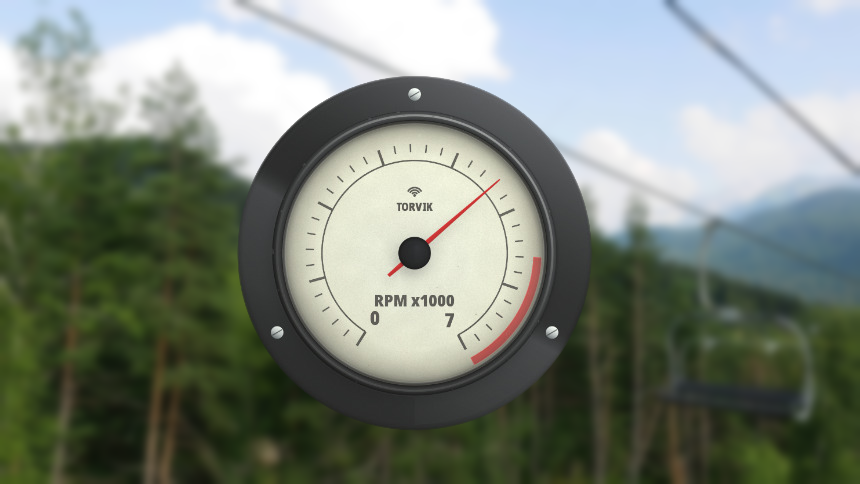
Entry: 4600 rpm
